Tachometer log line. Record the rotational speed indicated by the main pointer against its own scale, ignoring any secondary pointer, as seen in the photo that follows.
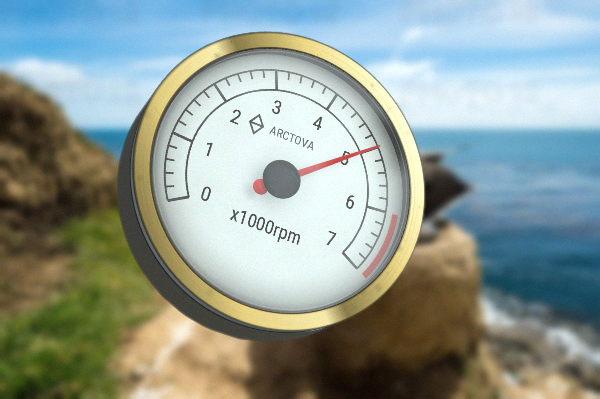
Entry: 5000 rpm
